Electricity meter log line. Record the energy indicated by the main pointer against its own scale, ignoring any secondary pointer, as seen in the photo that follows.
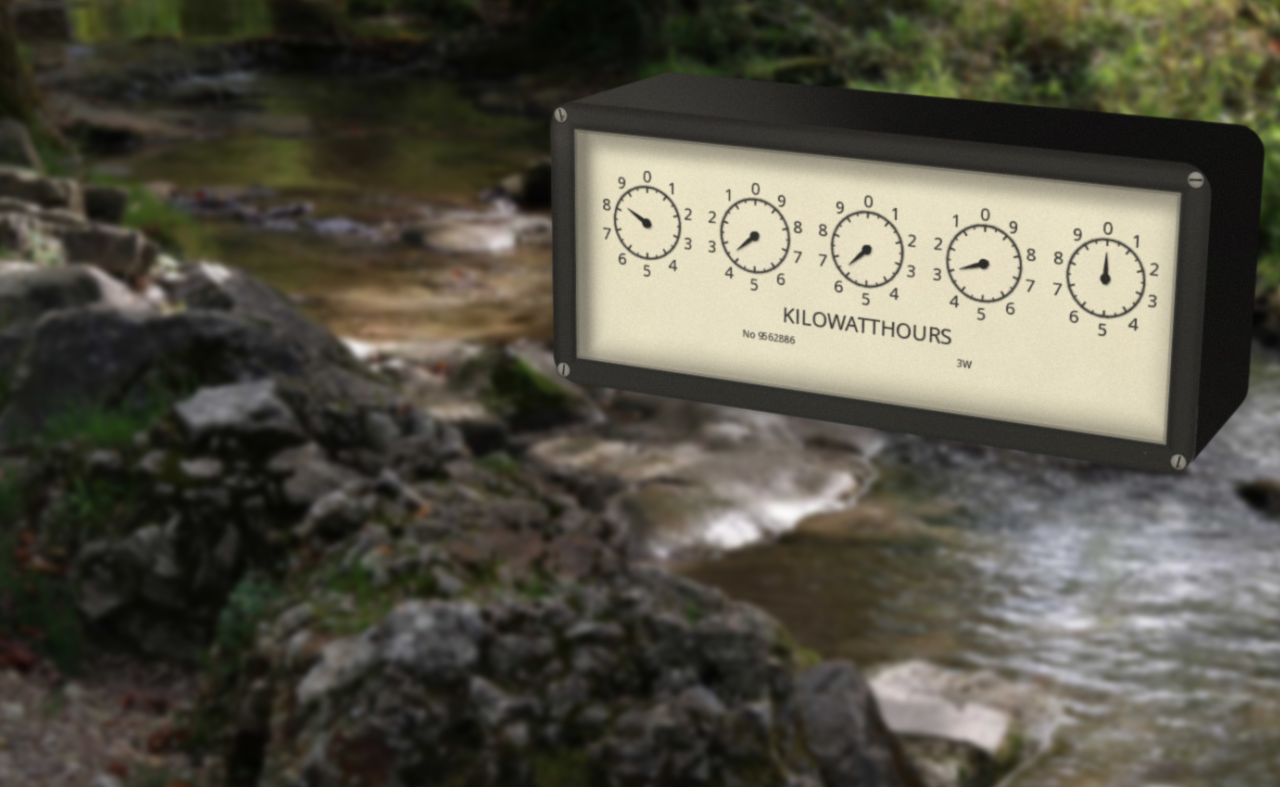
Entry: 83630 kWh
